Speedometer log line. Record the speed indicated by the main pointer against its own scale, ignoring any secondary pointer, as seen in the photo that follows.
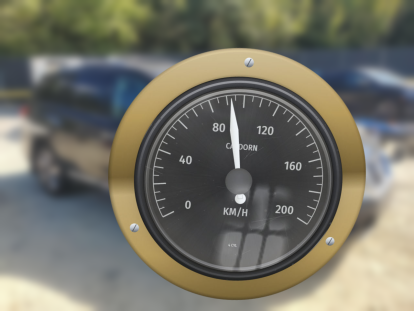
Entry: 92.5 km/h
